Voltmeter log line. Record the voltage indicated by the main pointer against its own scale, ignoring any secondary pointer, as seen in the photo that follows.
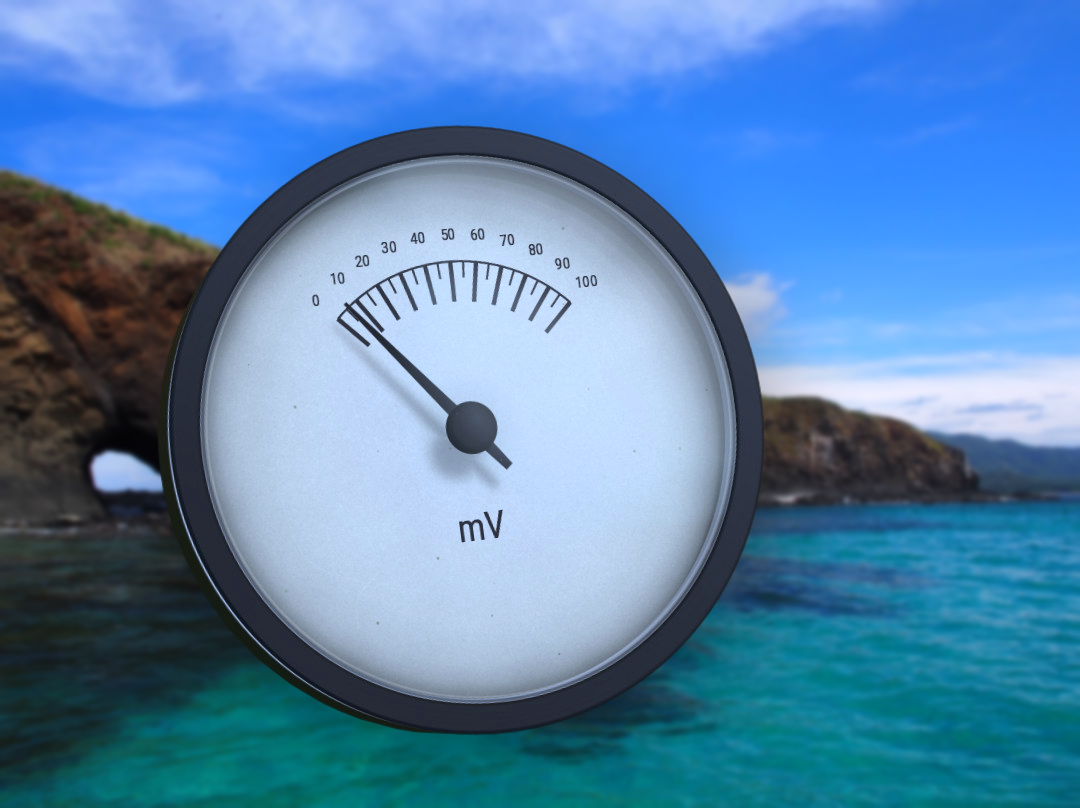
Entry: 5 mV
